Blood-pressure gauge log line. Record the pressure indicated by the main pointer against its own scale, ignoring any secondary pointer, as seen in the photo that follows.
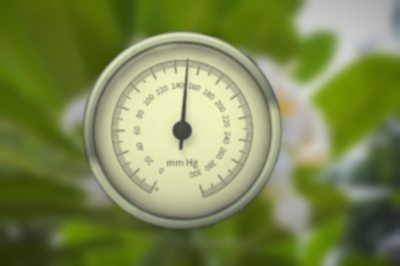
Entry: 150 mmHg
